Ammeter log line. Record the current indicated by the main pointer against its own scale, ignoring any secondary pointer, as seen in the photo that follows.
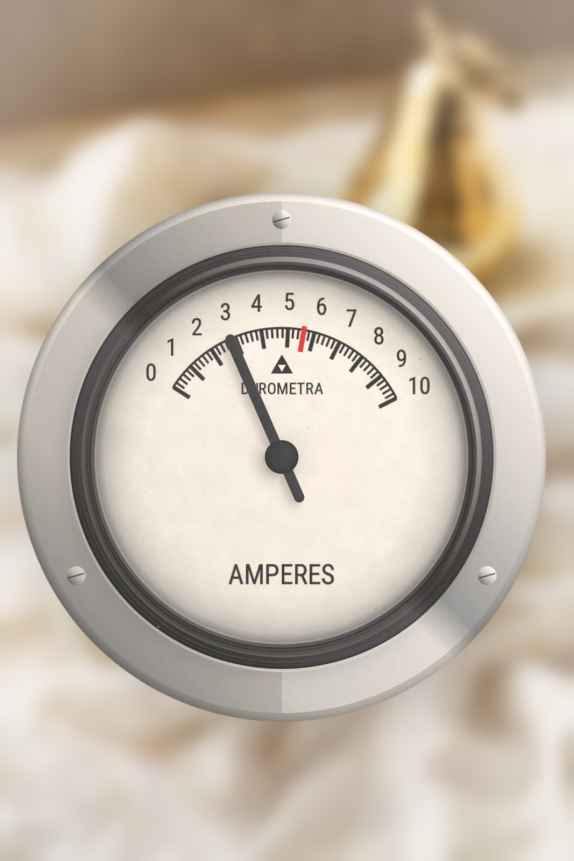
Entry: 2.8 A
